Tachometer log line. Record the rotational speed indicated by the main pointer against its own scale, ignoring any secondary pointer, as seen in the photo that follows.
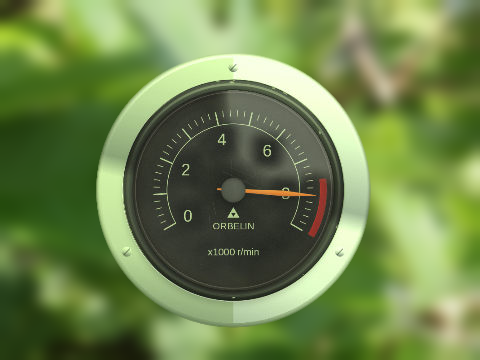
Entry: 8000 rpm
